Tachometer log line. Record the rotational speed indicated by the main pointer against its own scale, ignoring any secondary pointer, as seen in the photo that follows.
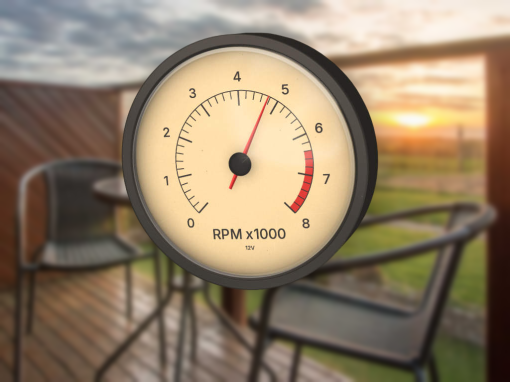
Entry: 4800 rpm
